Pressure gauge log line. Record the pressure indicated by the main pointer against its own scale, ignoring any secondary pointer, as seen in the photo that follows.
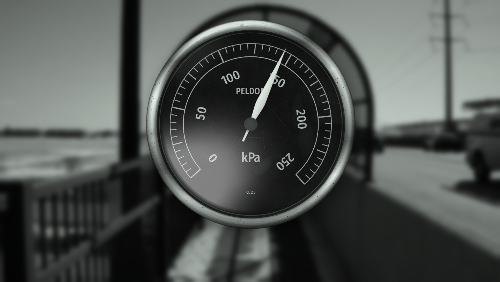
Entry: 145 kPa
